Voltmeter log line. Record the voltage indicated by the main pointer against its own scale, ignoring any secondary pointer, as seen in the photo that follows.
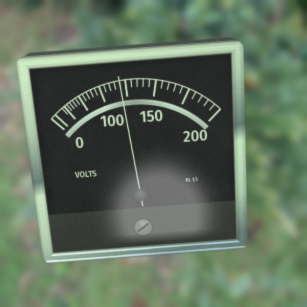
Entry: 120 V
